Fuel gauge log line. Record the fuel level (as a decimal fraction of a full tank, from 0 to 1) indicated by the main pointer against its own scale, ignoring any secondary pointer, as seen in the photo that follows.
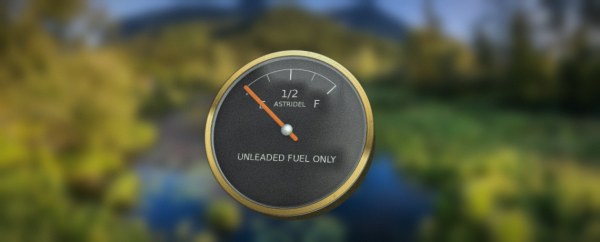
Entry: 0
